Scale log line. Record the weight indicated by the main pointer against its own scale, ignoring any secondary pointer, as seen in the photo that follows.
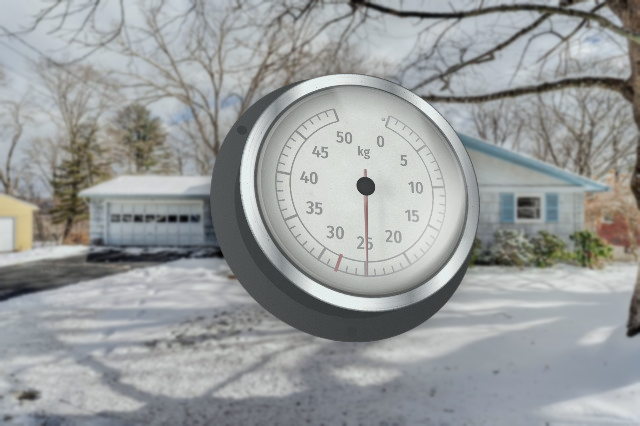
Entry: 25 kg
